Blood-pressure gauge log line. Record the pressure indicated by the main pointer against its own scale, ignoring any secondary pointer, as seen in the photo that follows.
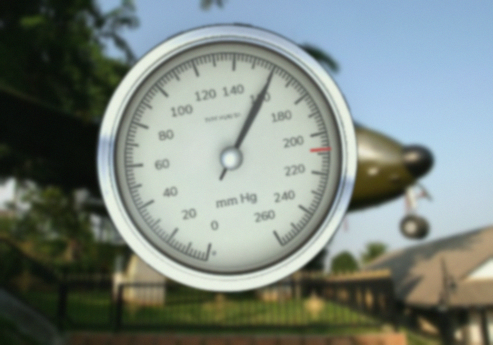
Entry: 160 mmHg
